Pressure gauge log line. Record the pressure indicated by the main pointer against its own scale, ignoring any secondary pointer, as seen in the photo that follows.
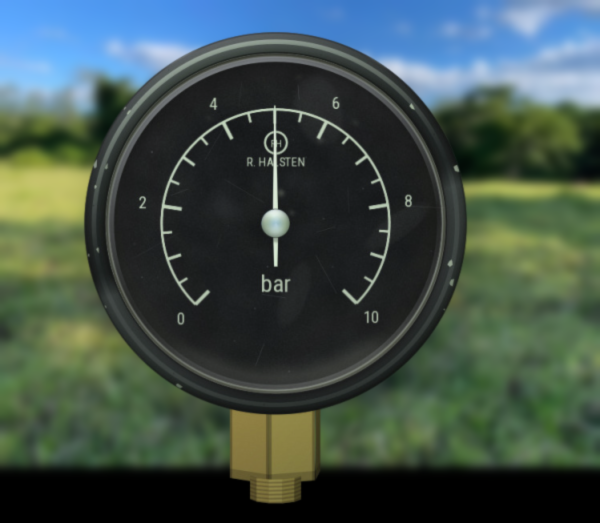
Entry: 5 bar
